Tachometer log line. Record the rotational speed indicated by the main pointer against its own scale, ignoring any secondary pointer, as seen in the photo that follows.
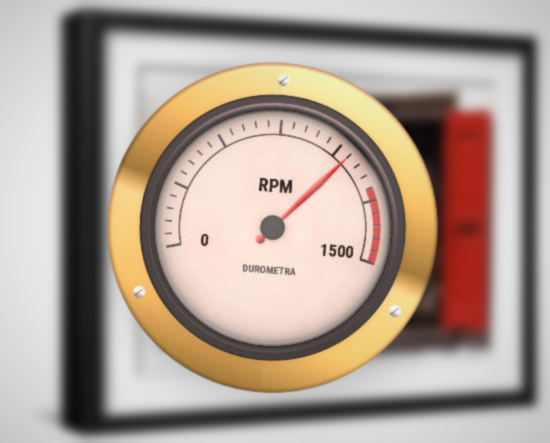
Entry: 1050 rpm
